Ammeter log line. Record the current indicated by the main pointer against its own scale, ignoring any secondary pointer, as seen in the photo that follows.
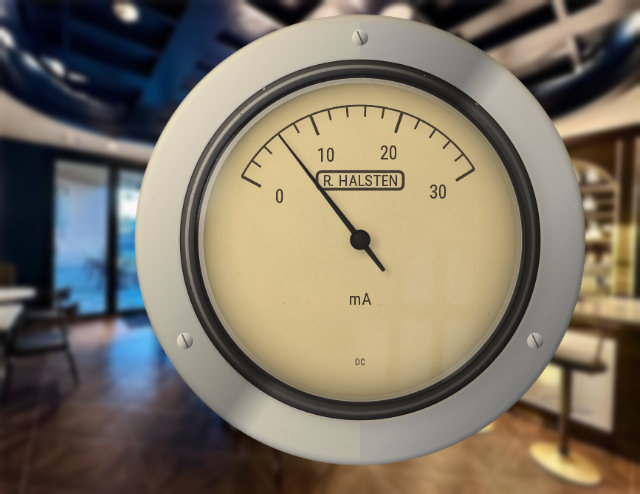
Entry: 6 mA
